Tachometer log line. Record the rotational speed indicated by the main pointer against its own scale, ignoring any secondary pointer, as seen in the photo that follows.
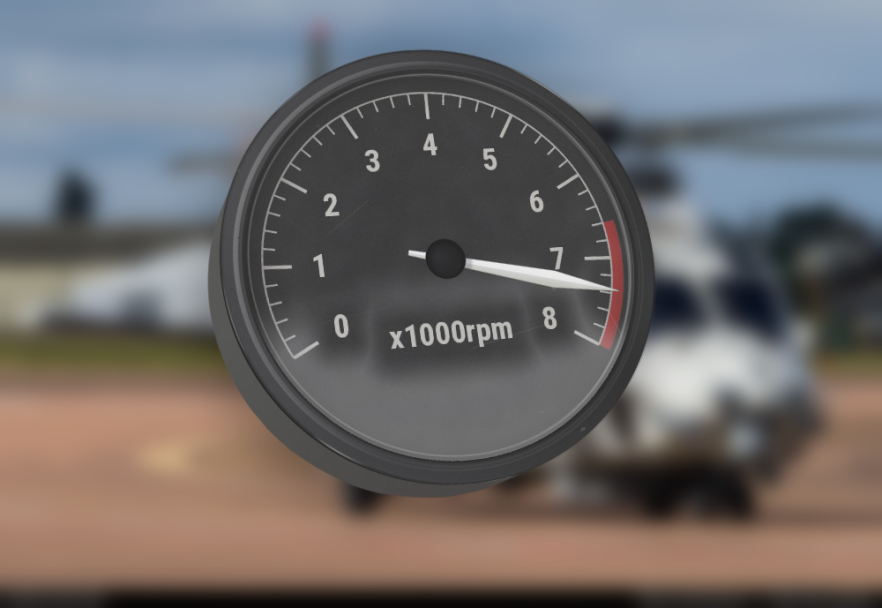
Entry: 7400 rpm
